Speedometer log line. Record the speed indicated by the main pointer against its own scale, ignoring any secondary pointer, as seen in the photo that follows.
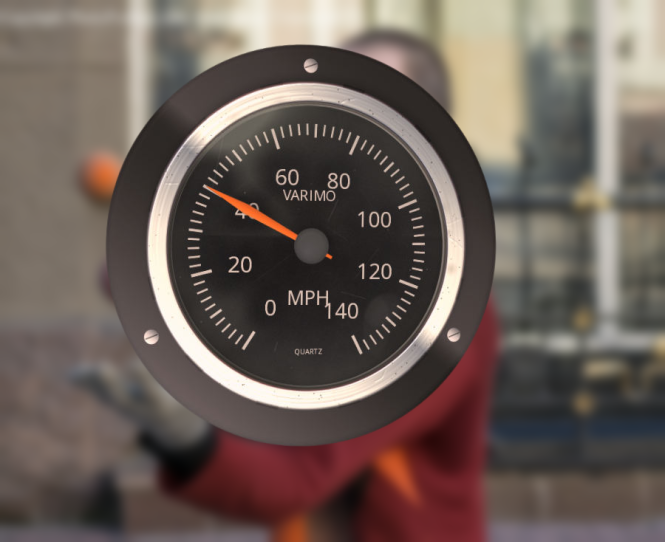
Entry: 40 mph
